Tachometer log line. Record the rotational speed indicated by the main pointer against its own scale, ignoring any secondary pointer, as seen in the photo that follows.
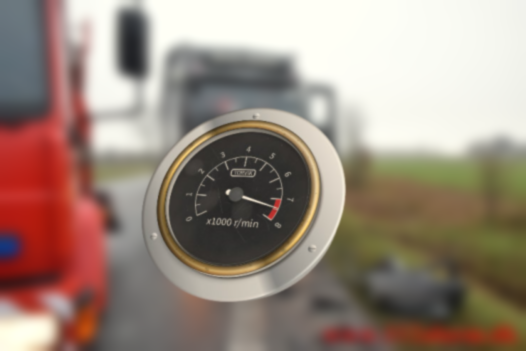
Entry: 7500 rpm
